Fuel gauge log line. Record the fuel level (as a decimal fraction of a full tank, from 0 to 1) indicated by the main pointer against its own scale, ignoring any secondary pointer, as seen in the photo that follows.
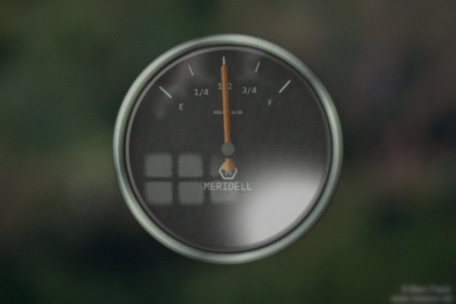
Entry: 0.5
